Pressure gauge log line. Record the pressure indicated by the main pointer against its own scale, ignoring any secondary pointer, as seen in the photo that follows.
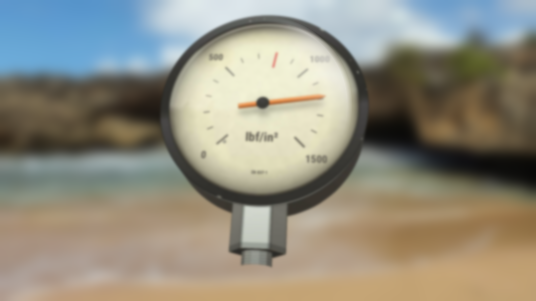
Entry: 1200 psi
